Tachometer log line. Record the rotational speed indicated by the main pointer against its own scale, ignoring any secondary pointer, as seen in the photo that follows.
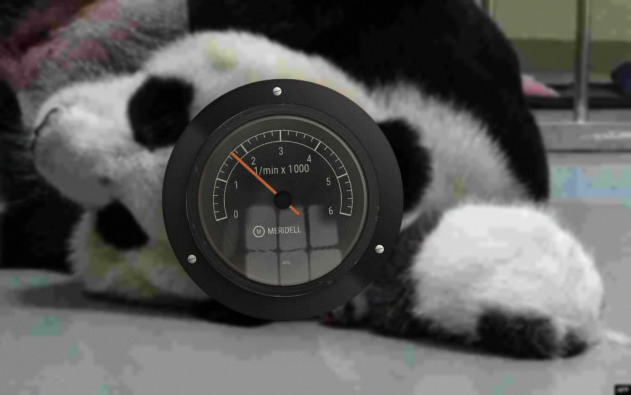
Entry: 1700 rpm
